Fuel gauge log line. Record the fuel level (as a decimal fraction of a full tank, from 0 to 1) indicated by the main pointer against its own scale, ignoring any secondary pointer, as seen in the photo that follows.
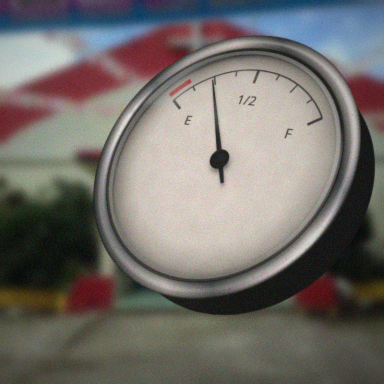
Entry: 0.25
